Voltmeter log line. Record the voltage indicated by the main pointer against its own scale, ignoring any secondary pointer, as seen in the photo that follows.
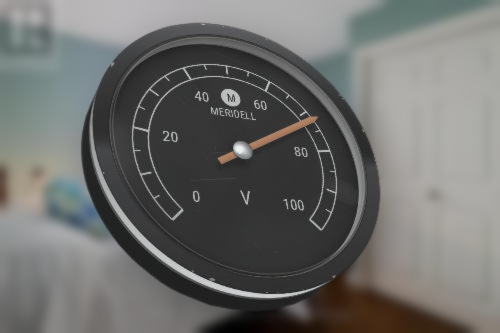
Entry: 72.5 V
